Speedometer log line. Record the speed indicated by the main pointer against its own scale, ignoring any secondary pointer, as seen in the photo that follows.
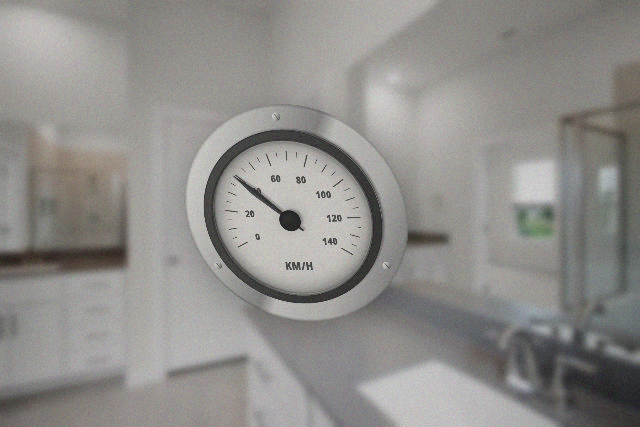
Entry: 40 km/h
